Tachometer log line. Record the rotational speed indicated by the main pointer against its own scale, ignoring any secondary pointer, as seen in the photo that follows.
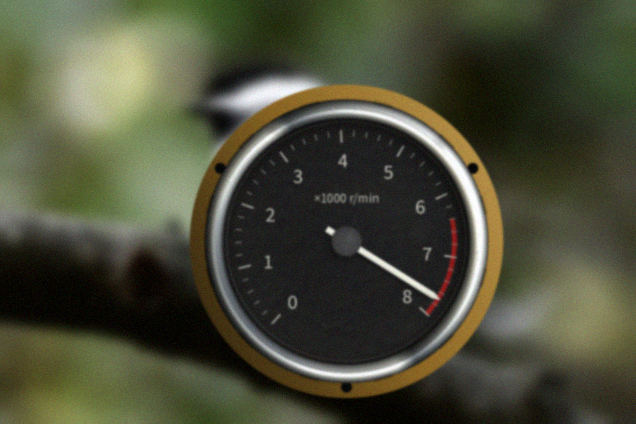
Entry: 7700 rpm
